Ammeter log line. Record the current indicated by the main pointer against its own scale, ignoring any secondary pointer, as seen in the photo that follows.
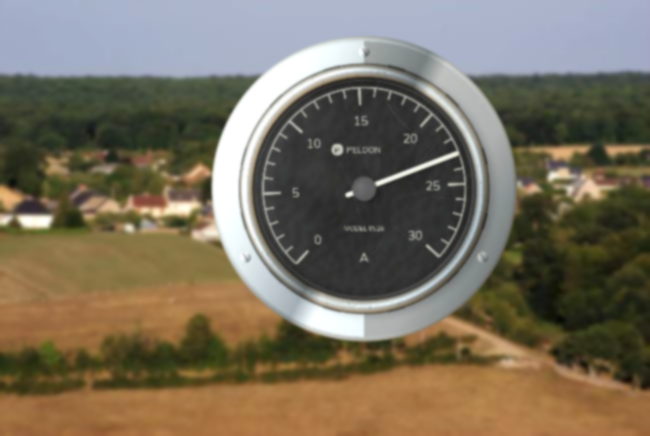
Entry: 23 A
